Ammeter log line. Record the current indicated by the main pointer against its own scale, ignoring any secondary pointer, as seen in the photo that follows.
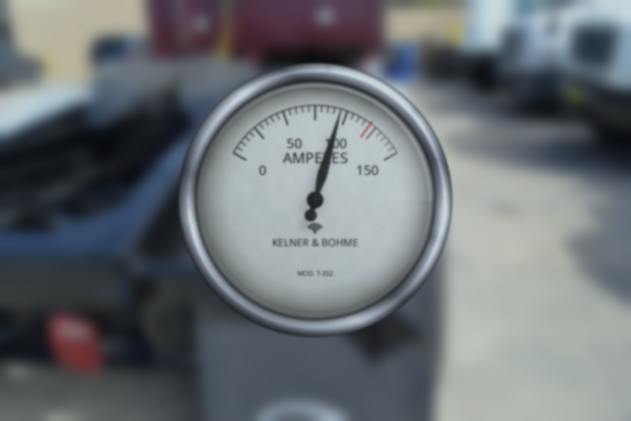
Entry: 95 A
